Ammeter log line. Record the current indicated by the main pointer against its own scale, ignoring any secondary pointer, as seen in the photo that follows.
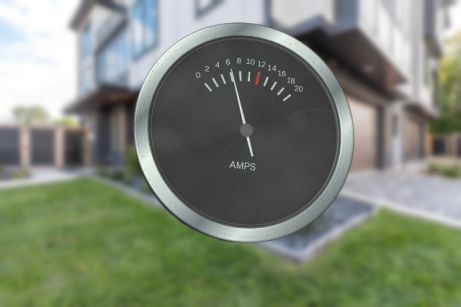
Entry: 6 A
